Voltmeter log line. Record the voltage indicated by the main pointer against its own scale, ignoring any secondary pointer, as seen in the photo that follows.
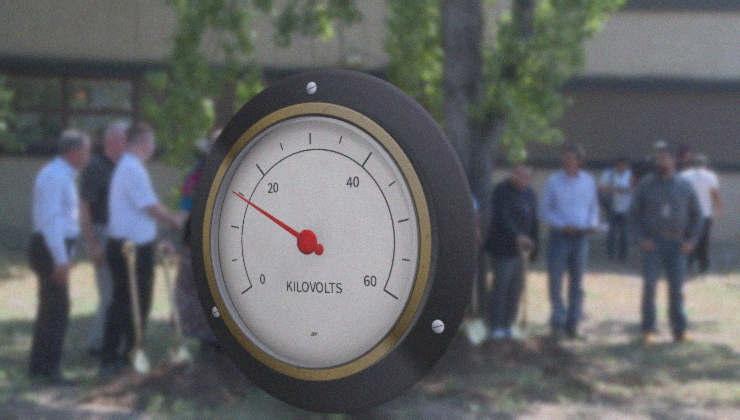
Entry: 15 kV
